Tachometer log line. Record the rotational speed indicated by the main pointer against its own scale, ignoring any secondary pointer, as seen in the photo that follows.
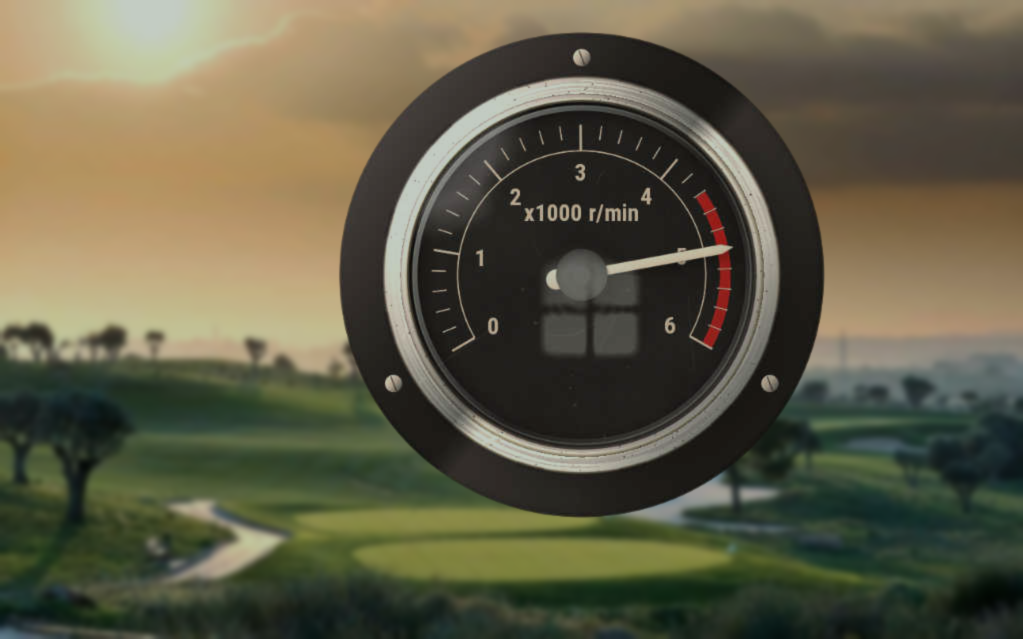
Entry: 5000 rpm
